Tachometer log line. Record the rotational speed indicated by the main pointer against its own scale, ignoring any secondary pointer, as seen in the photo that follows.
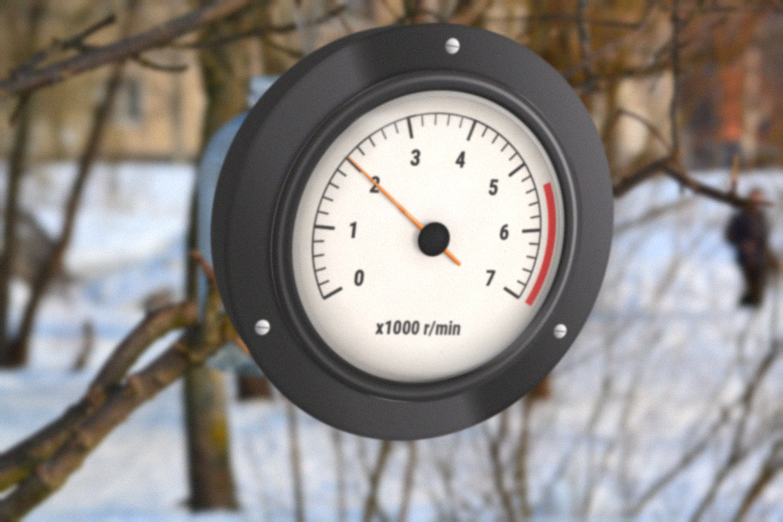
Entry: 2000 rpm
